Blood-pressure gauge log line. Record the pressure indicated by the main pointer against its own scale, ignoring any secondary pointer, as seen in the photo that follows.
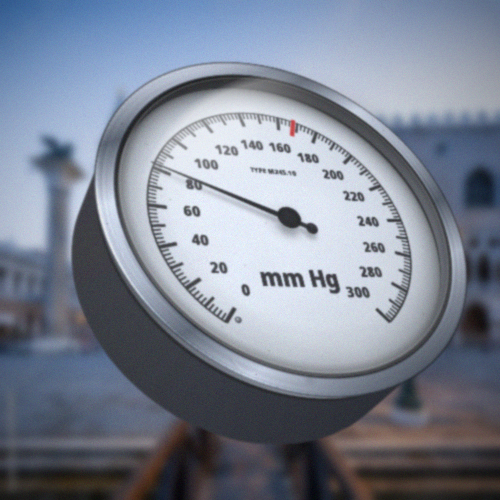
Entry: 80 mmHg
